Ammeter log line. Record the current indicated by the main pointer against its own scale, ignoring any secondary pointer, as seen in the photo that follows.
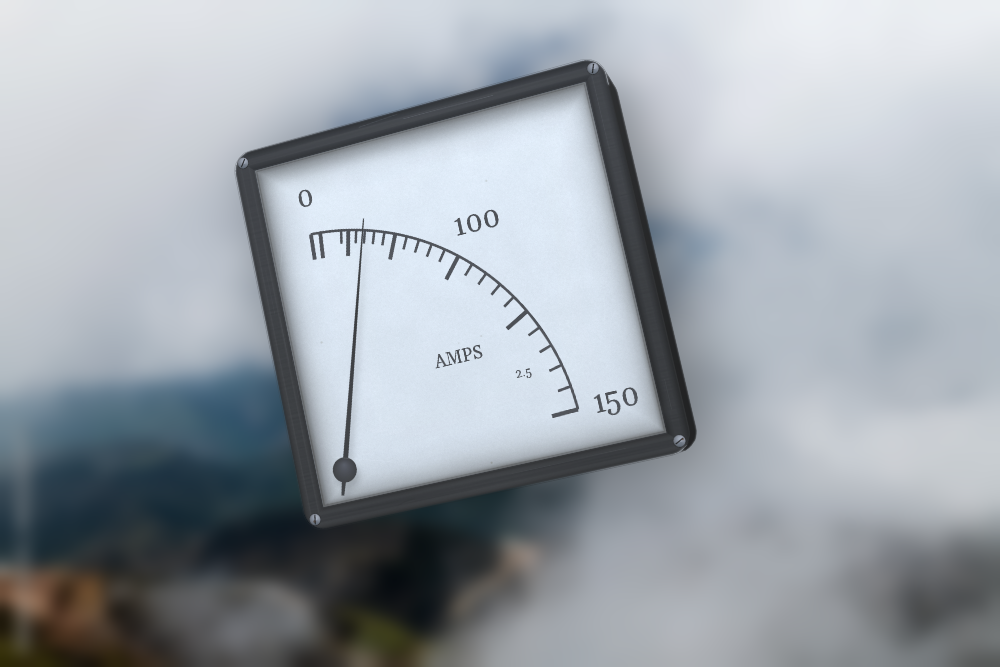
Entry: 60 A
